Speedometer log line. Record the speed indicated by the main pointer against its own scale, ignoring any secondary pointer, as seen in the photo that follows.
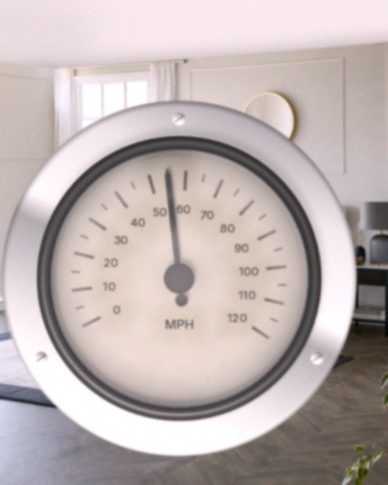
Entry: 55 mph
